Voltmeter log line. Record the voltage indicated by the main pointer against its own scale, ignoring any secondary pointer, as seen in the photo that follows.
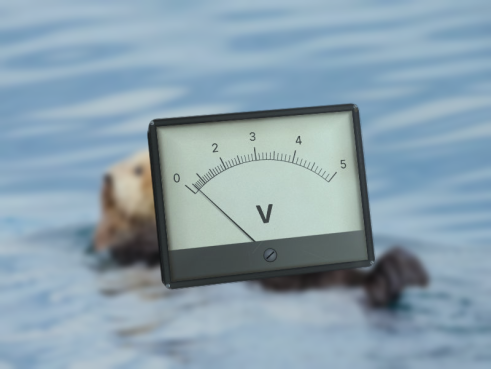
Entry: 0.5 V
